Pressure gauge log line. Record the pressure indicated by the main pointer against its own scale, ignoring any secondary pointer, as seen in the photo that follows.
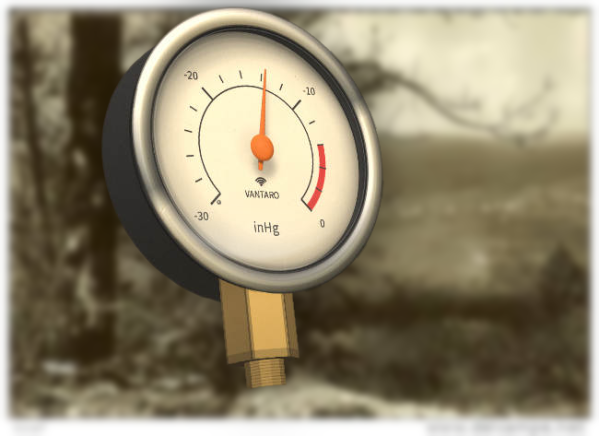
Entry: -14 inHg
